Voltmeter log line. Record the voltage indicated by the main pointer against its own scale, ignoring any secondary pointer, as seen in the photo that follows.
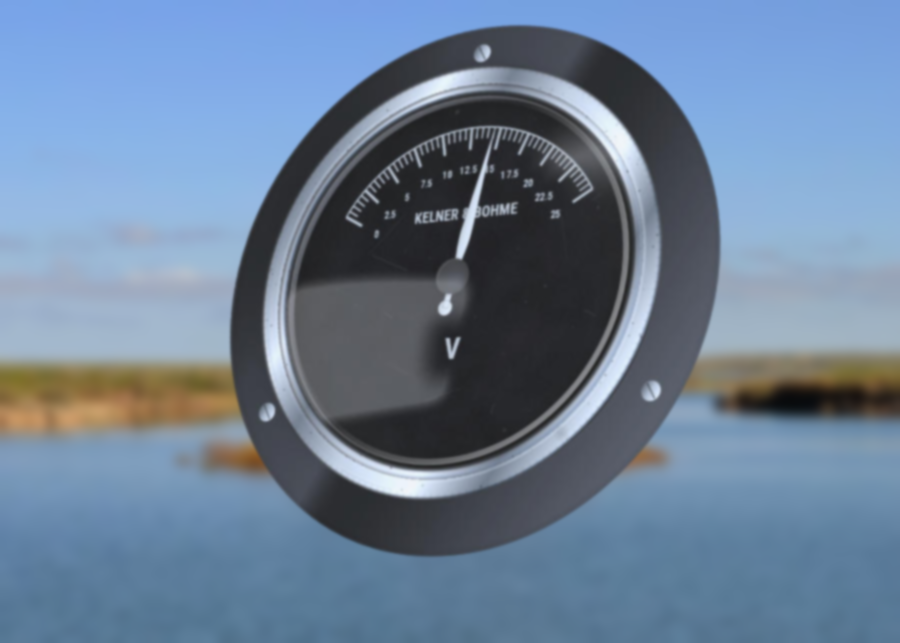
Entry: 15 V
